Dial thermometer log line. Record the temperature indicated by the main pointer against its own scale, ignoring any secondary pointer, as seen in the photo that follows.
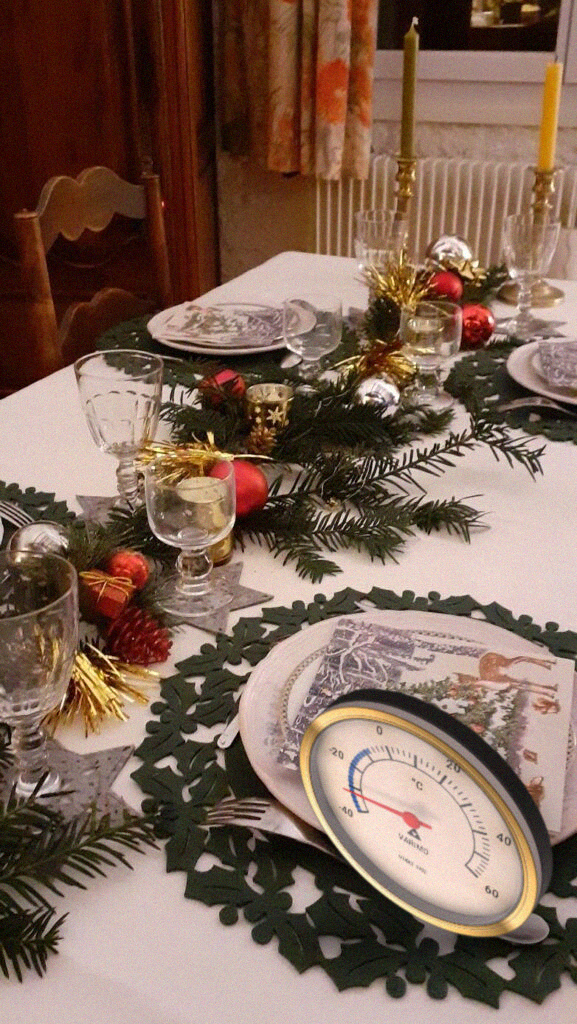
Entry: -30 °C
